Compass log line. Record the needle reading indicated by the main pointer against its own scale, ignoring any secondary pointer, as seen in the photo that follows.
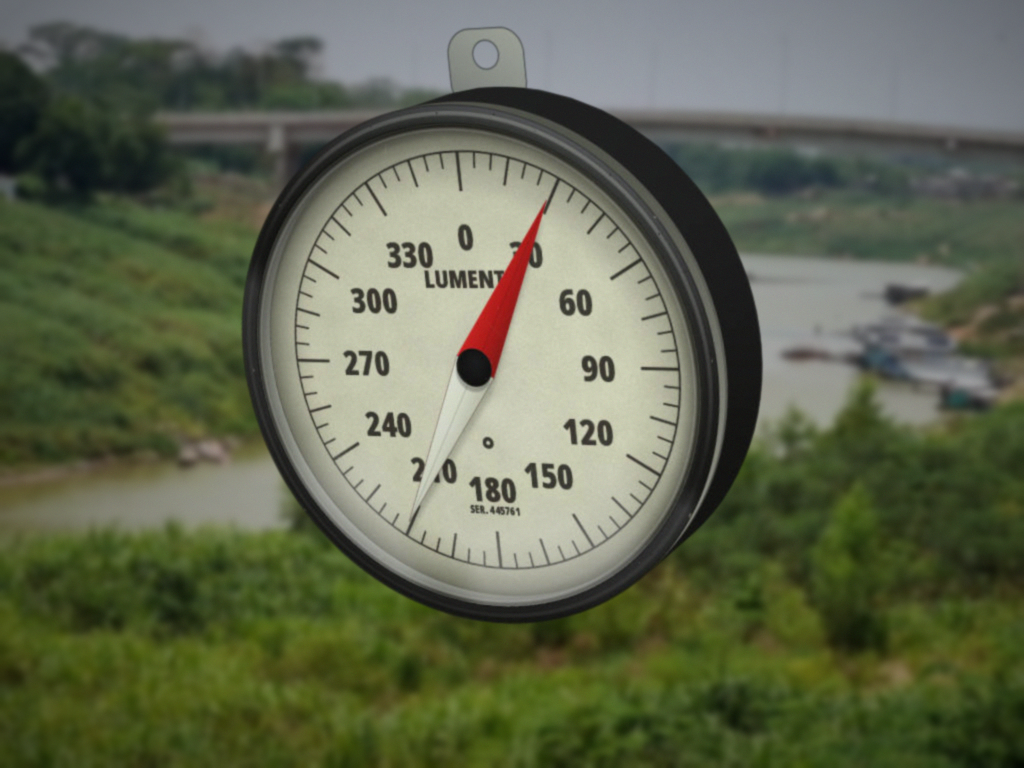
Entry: 30 °
